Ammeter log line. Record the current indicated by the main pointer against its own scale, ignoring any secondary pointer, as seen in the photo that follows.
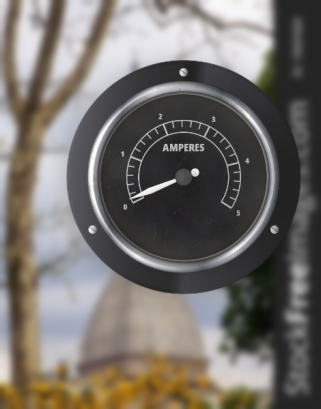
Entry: 0.1 A
